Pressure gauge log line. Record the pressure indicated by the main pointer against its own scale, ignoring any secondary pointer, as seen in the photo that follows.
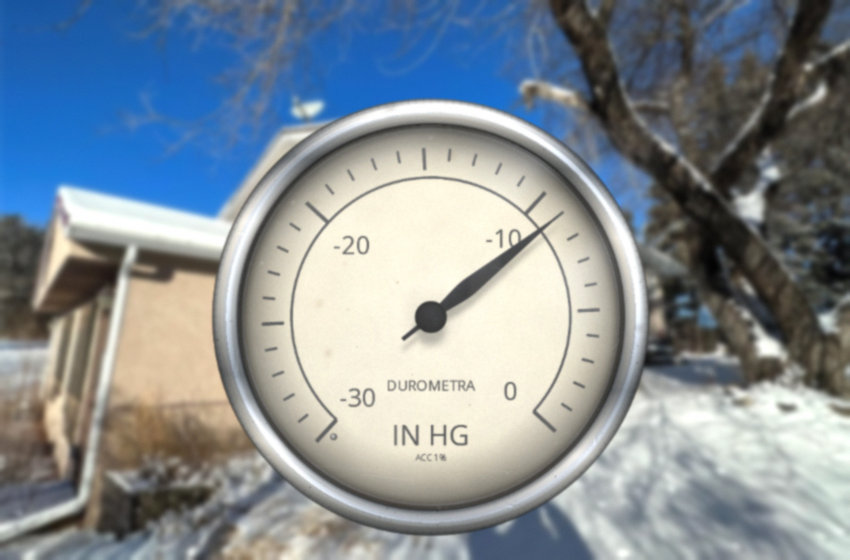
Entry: -9 inHg
